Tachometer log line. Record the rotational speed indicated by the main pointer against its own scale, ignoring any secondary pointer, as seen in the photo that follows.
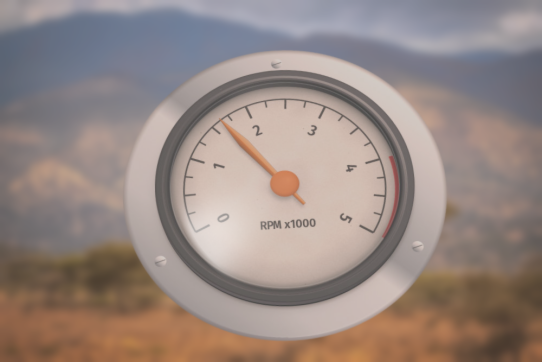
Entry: 1625 rpm
